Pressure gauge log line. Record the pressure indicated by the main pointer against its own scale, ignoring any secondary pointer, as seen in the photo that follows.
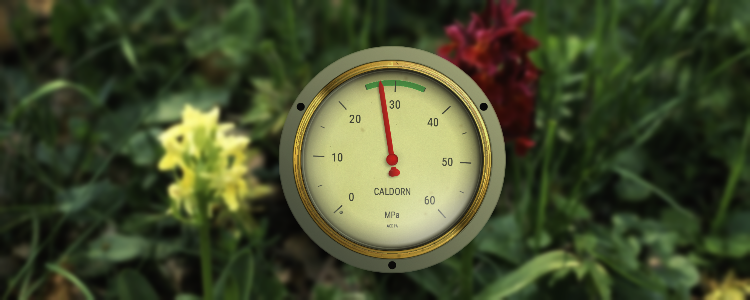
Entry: 27.5 MPa
